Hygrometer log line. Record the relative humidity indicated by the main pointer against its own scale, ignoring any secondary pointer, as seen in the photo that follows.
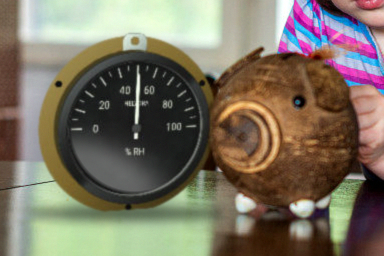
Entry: 50 %
